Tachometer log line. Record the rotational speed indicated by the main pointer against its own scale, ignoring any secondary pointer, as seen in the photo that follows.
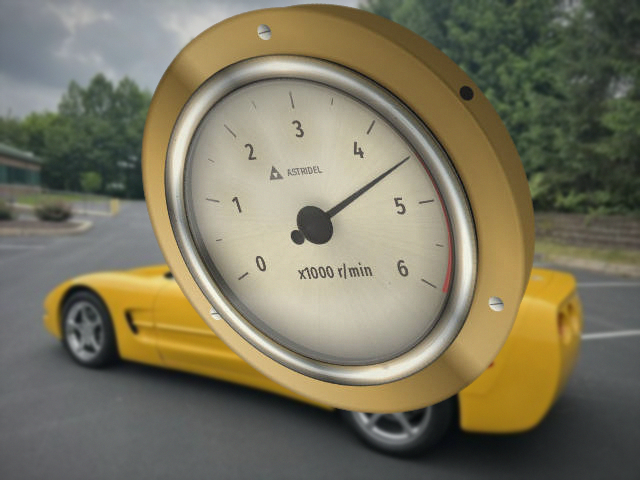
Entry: 4500 rpm
